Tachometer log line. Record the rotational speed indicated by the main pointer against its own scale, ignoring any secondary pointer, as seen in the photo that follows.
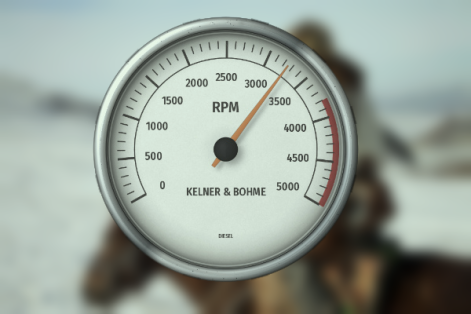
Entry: 3250 rpm
